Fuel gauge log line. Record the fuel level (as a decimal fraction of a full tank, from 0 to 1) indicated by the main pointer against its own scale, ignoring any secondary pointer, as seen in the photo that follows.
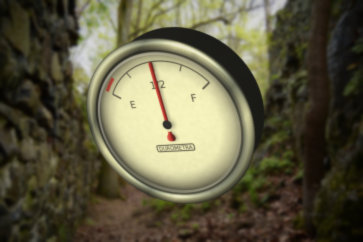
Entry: 0.5
